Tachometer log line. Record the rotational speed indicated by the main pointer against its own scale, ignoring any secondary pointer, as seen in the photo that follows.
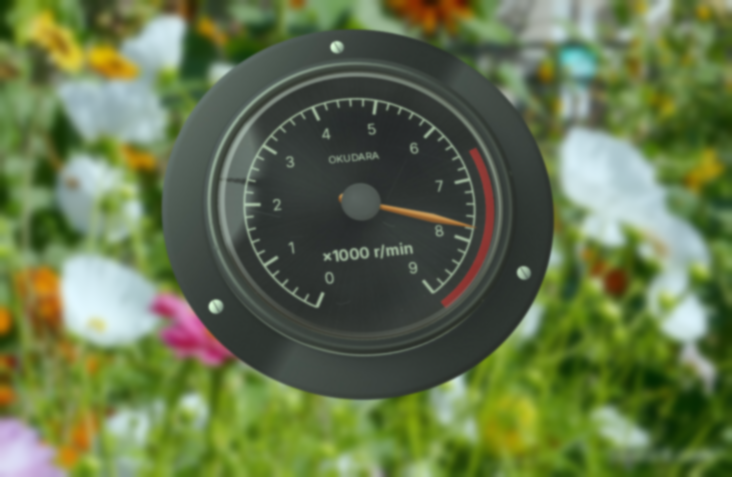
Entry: 7800 rpm
